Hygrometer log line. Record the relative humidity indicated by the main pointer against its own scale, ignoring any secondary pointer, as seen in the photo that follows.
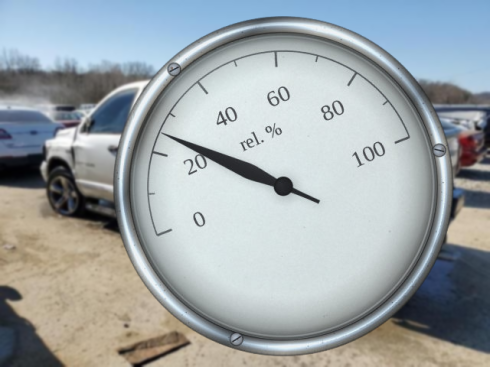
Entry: 25 %
